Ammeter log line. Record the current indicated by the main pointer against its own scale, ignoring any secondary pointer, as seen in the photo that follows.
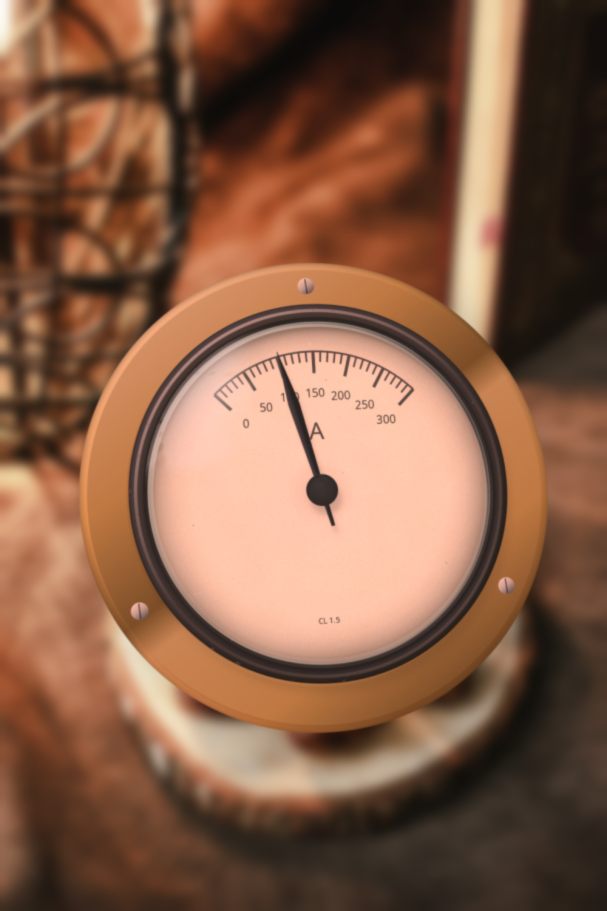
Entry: 100 A
